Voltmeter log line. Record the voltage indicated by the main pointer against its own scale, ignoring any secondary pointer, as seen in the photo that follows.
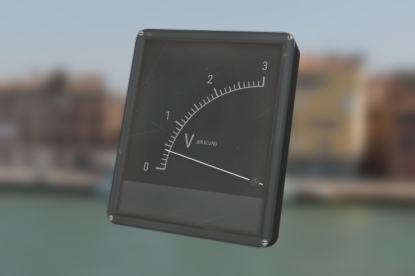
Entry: 0.4 V
